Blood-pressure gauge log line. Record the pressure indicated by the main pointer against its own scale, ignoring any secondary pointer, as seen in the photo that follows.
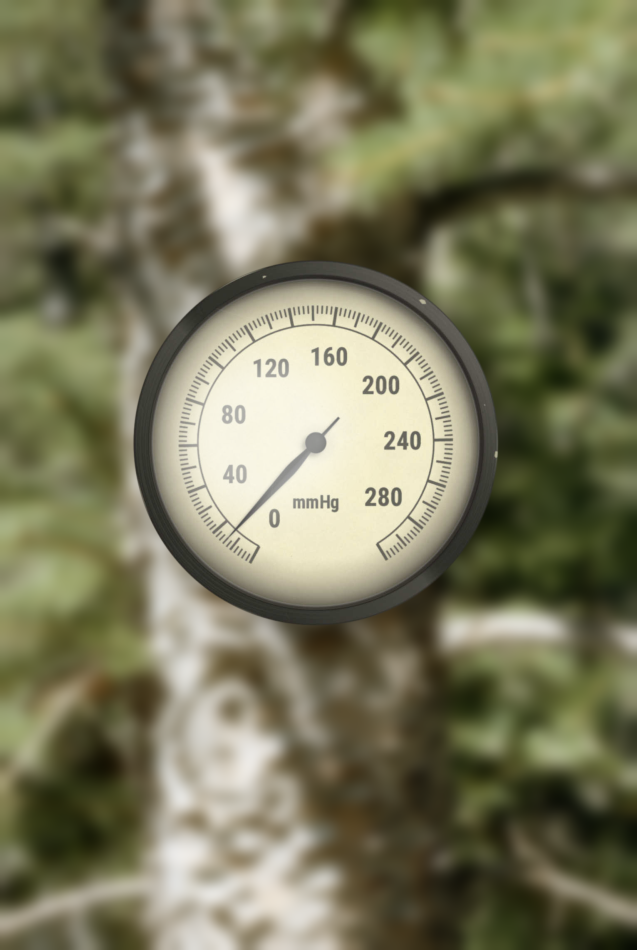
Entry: 14 mmHg
